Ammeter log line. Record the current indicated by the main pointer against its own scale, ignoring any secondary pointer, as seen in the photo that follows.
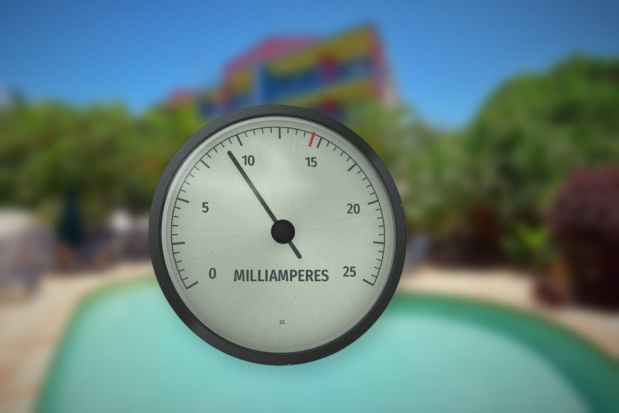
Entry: 9 mA
